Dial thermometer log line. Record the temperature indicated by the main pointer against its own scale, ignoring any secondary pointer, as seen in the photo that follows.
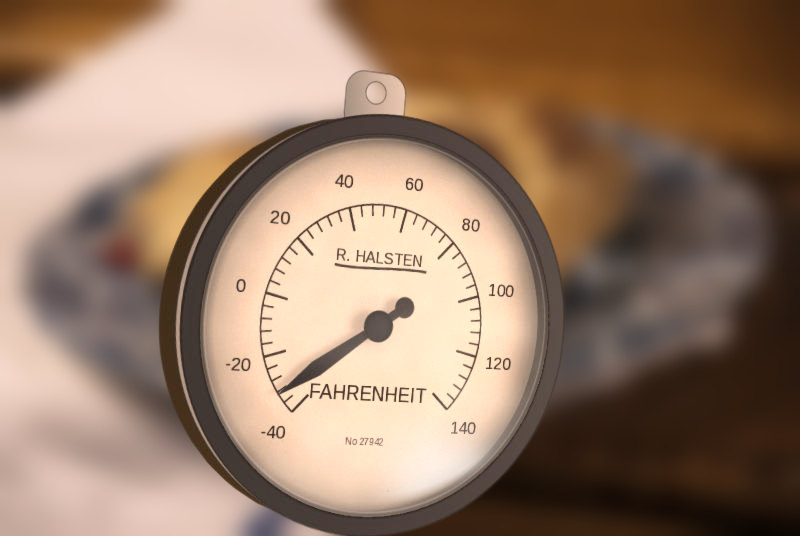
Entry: -32 °F
